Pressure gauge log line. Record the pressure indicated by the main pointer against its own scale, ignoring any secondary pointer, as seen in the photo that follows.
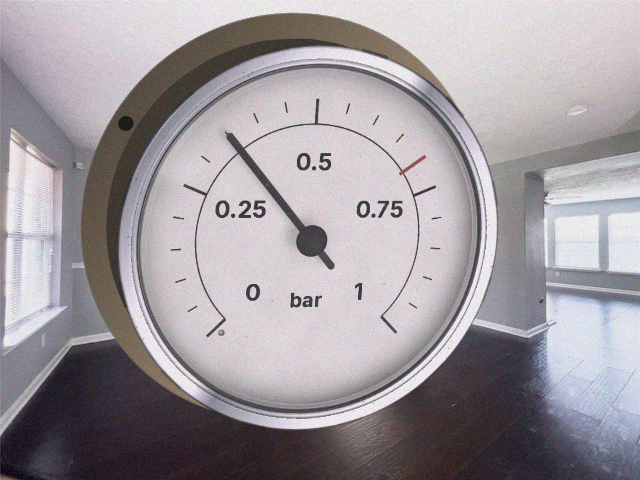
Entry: 0.35 bar
